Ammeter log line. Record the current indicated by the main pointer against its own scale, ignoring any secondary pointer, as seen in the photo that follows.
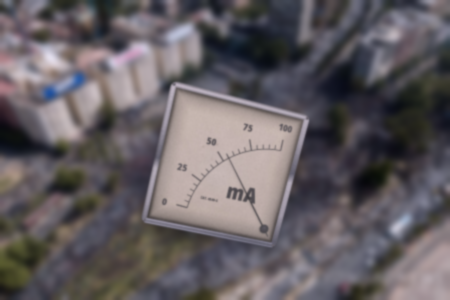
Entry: 55 mA
